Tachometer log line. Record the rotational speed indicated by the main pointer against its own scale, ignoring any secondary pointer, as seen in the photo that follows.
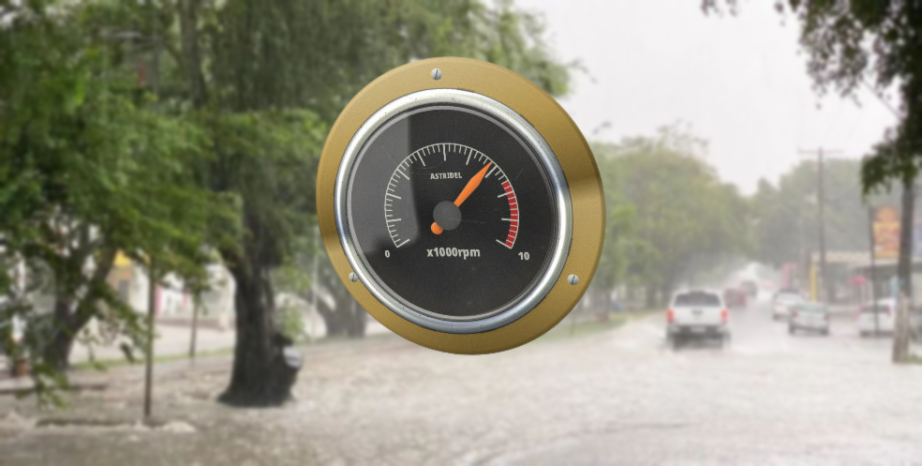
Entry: 6800 rpm
